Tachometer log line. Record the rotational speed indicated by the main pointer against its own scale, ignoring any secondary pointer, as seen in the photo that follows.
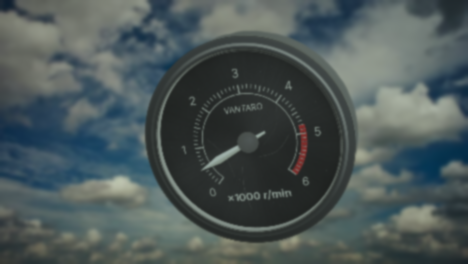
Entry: 500 rpm
